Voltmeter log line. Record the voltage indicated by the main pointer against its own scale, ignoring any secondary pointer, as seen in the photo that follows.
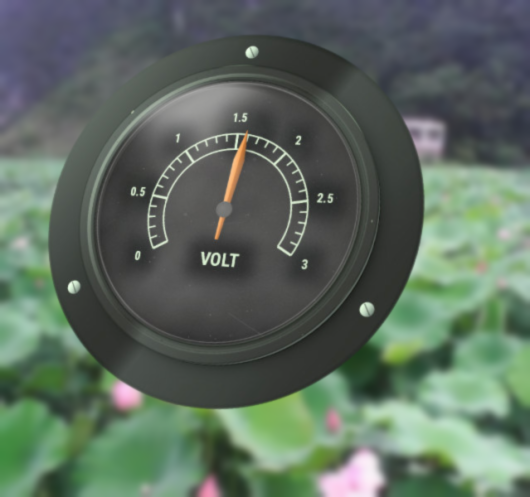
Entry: 1.6 V
